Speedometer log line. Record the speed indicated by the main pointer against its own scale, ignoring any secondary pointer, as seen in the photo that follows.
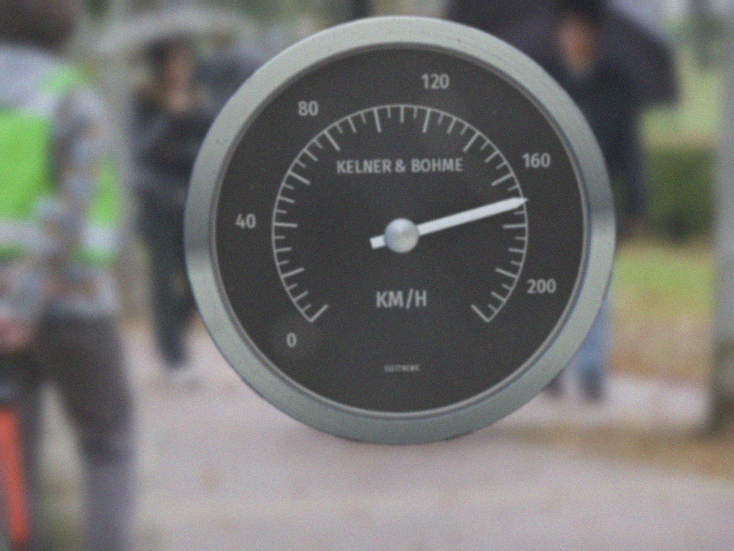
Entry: 170 km/h
